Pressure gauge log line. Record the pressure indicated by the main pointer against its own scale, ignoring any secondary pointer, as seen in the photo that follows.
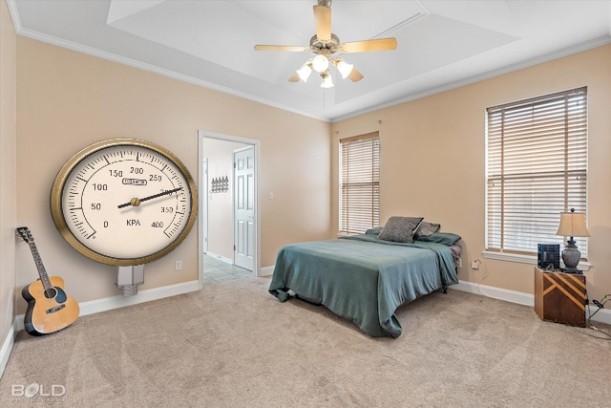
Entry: 300 kPa
